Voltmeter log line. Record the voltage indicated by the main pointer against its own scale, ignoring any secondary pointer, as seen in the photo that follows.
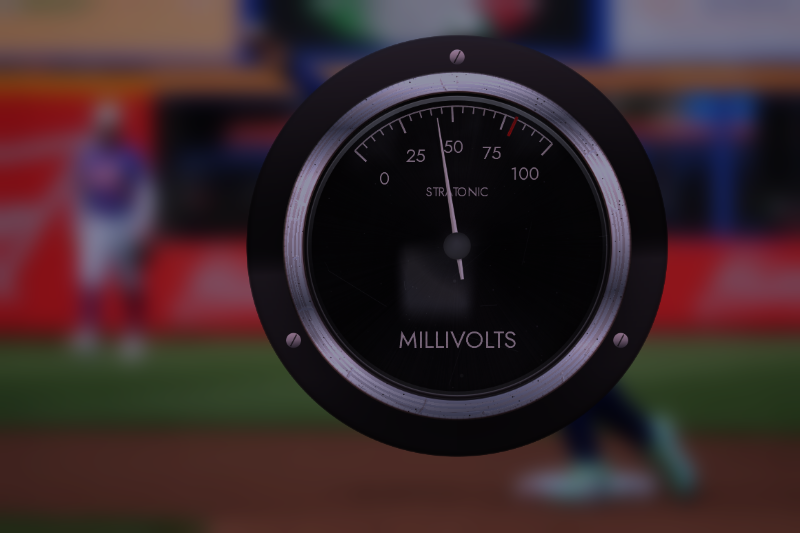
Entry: 42.5 mV
